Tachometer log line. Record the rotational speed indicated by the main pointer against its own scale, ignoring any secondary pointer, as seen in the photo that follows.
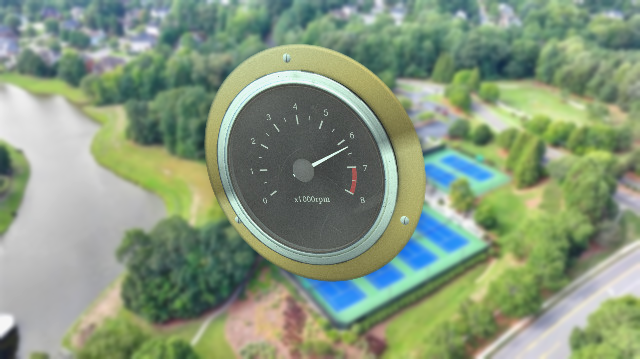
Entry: 6250 rpm
